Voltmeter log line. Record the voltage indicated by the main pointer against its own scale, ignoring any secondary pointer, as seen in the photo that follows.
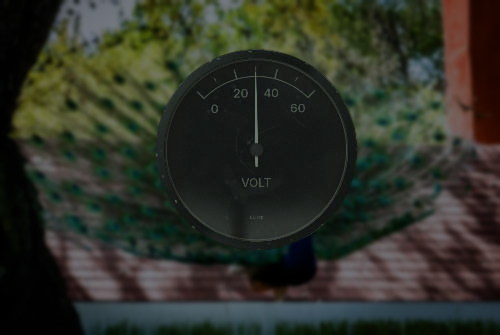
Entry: 30 V
